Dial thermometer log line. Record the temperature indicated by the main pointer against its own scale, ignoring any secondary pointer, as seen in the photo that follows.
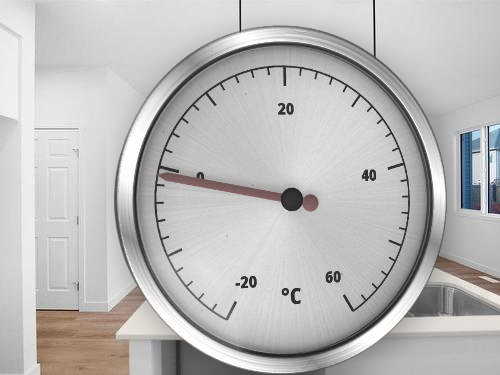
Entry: -1 °C
